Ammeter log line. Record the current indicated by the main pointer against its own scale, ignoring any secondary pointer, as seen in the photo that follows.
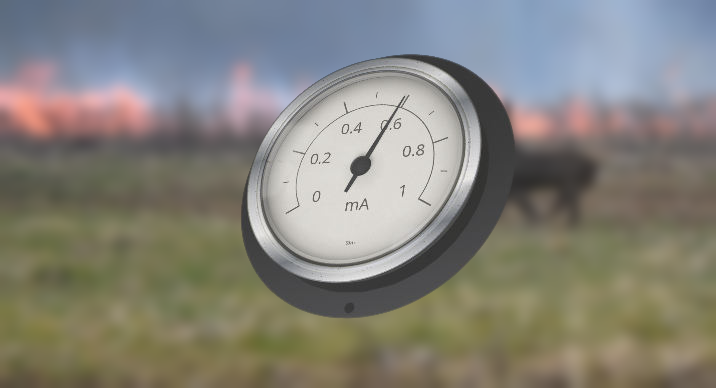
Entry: 0.6 mA
